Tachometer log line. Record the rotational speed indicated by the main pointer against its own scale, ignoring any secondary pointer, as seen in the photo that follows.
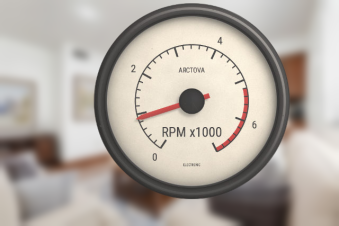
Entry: 900 rpm
